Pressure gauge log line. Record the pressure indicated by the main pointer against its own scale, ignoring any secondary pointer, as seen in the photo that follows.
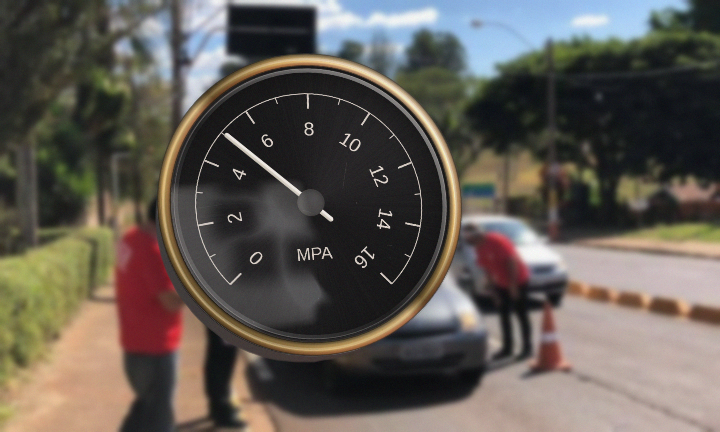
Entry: 5 MPa
